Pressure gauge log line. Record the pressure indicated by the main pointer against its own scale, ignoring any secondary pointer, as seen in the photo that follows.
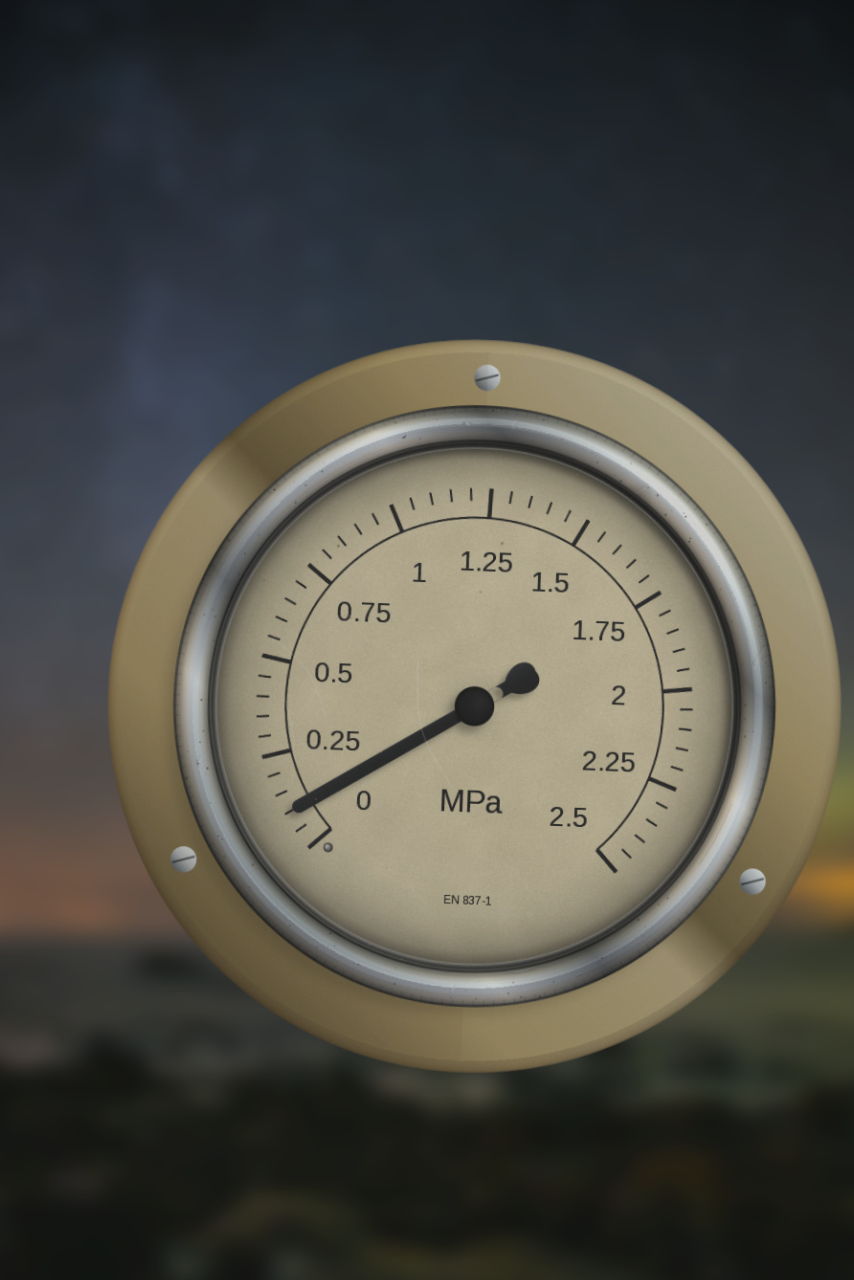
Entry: 0.1 MPa
